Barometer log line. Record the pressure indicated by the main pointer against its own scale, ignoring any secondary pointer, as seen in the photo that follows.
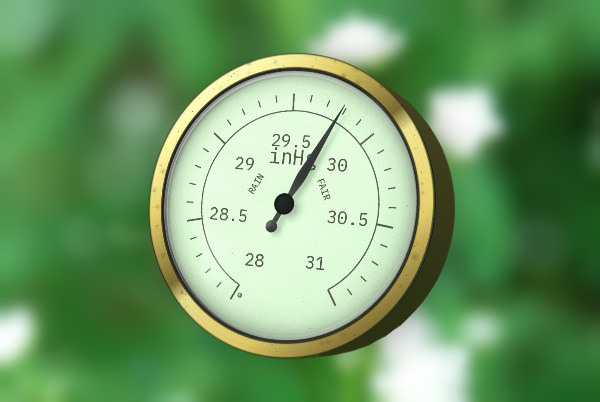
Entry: 29.8 inHg
